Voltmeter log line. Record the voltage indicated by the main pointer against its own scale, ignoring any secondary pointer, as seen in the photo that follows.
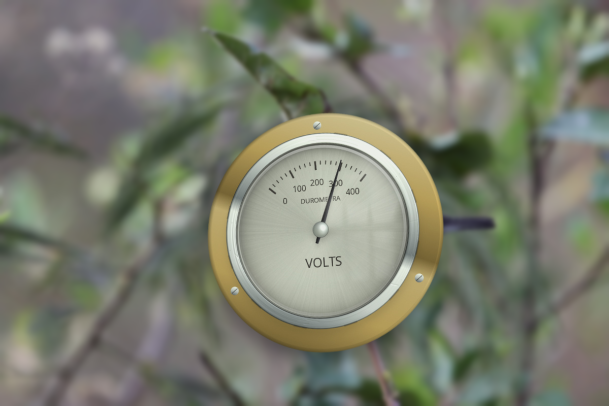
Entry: 300 V
